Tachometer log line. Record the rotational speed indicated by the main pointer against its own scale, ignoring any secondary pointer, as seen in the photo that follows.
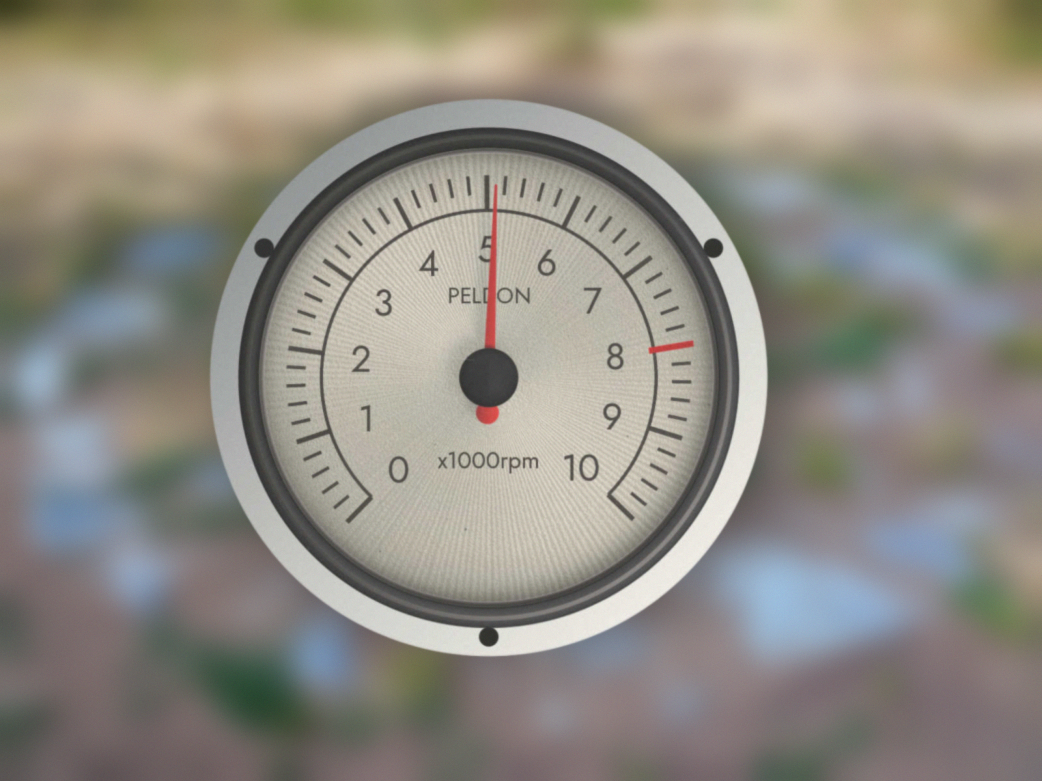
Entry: 5100 rpm
